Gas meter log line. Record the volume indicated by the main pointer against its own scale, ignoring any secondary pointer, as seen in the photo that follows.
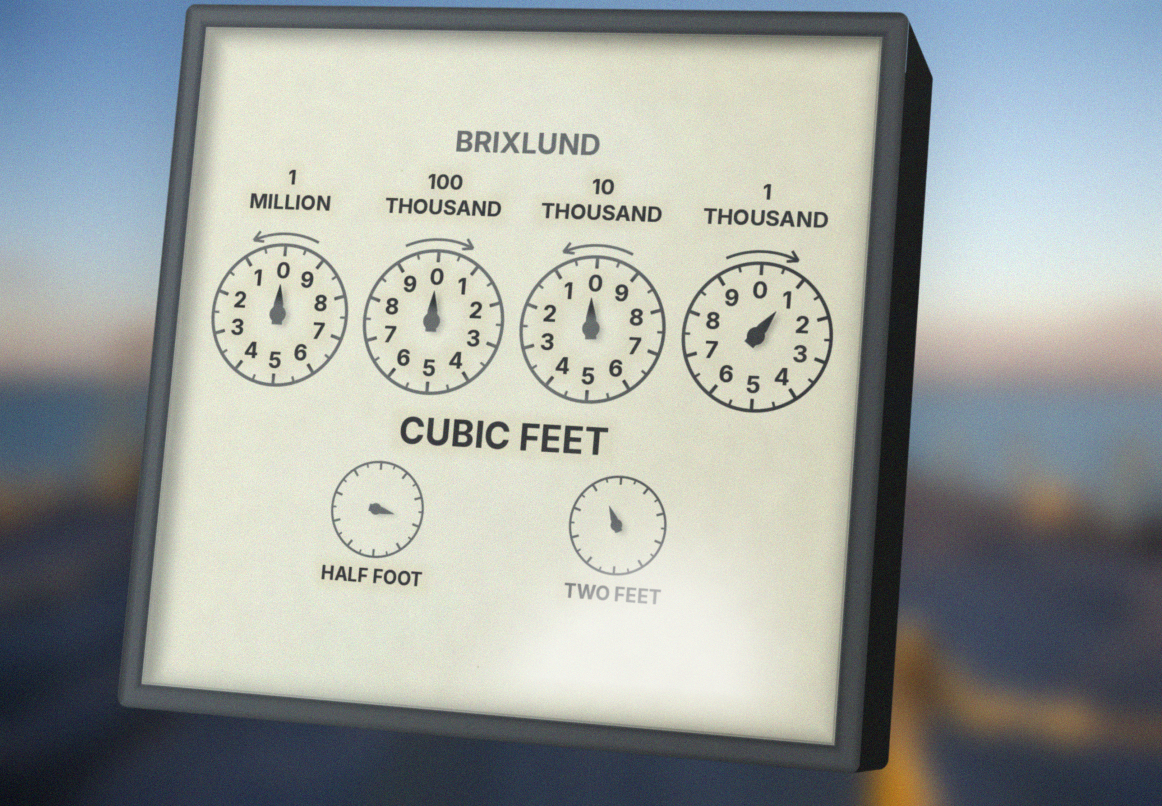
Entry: 100 ft³
